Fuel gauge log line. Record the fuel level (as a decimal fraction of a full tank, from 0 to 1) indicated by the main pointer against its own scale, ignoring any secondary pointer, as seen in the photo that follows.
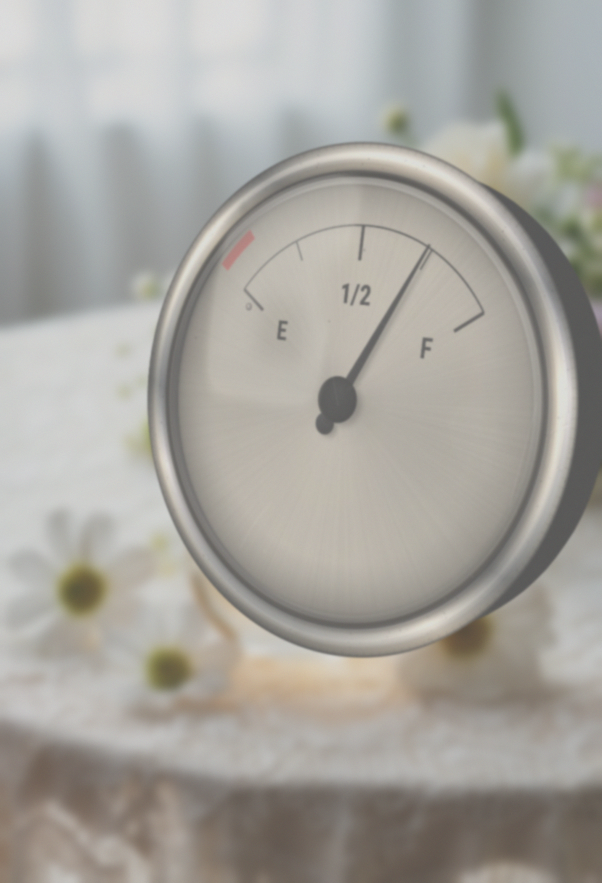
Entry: 0.75
